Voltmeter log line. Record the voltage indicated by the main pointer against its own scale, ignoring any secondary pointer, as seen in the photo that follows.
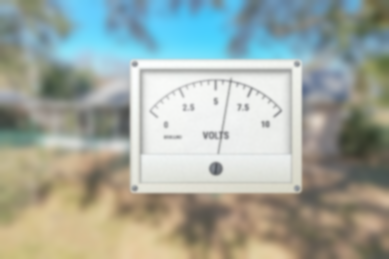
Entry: 6 V
